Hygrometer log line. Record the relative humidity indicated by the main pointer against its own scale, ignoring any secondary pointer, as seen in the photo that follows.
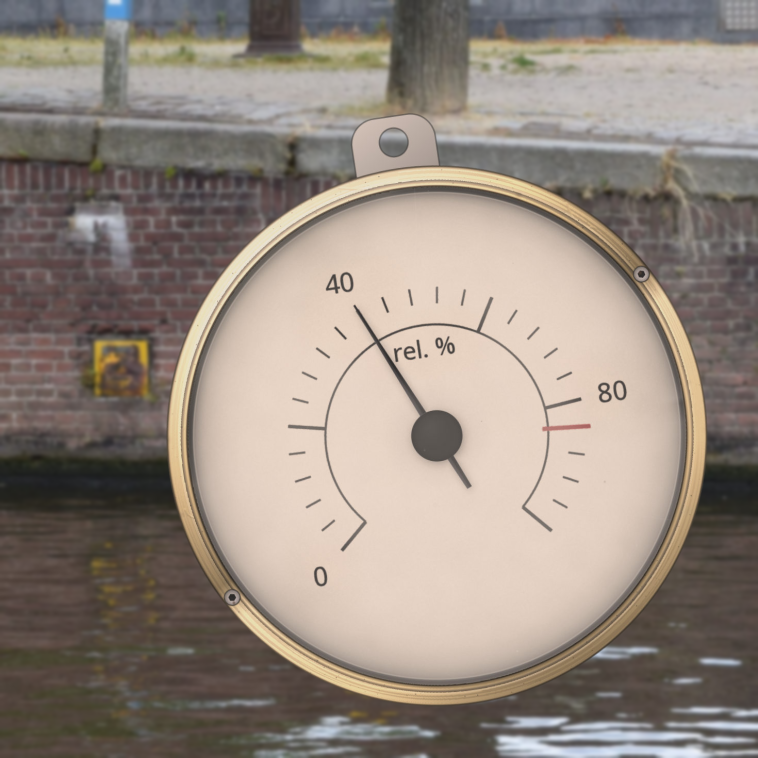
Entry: 40 %
